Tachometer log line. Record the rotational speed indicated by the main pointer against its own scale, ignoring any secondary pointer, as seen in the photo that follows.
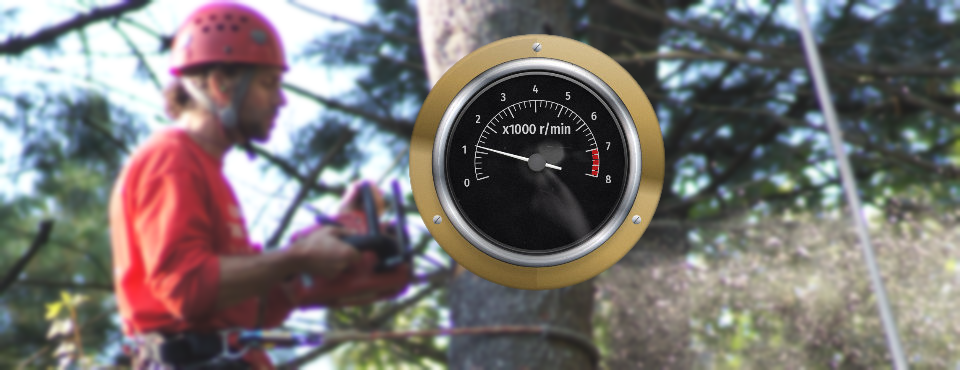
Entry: 1200 rpm
